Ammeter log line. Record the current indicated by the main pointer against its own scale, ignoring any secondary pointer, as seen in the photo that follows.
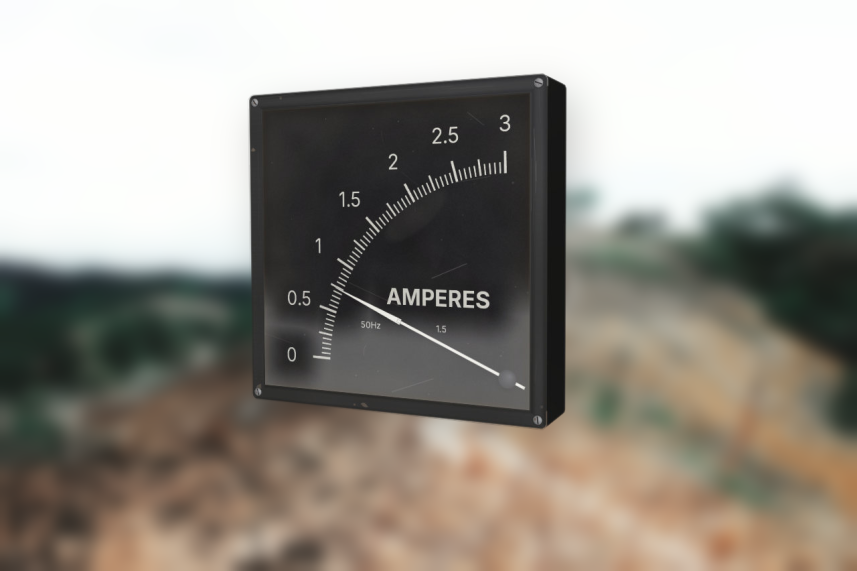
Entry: 0.75 A
